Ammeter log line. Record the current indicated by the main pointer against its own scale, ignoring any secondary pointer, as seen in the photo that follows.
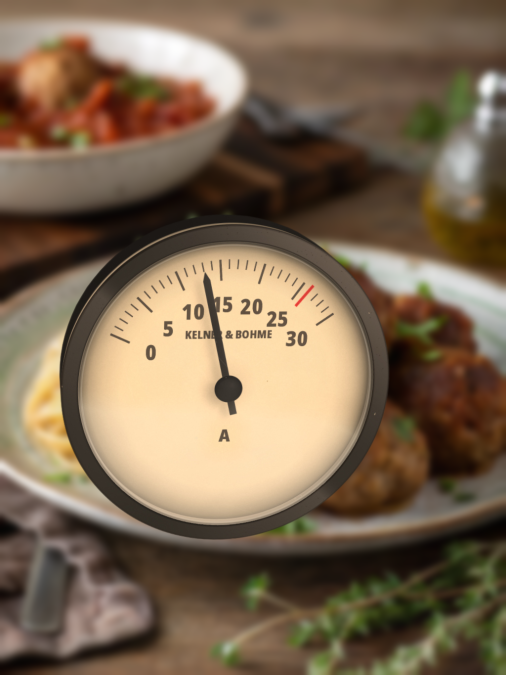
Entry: 13 A
